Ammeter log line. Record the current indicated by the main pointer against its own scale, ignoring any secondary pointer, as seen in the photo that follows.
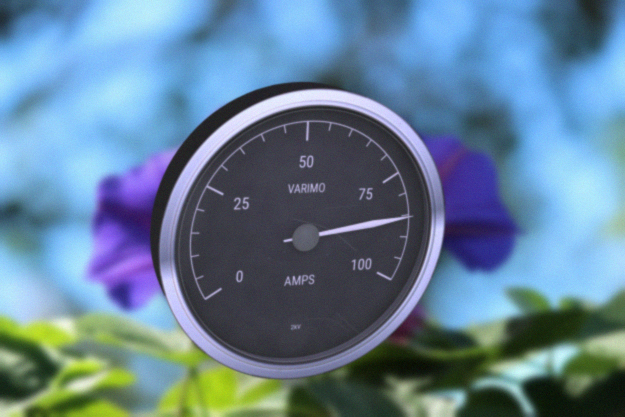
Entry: 85 A
